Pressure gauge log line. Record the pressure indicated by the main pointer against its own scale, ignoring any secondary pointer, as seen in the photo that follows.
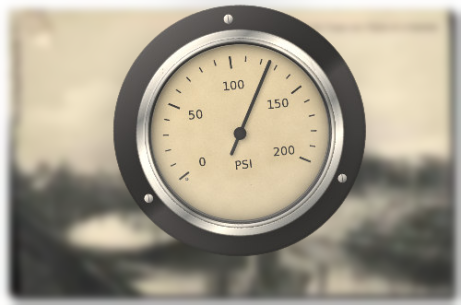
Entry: 125 psi
